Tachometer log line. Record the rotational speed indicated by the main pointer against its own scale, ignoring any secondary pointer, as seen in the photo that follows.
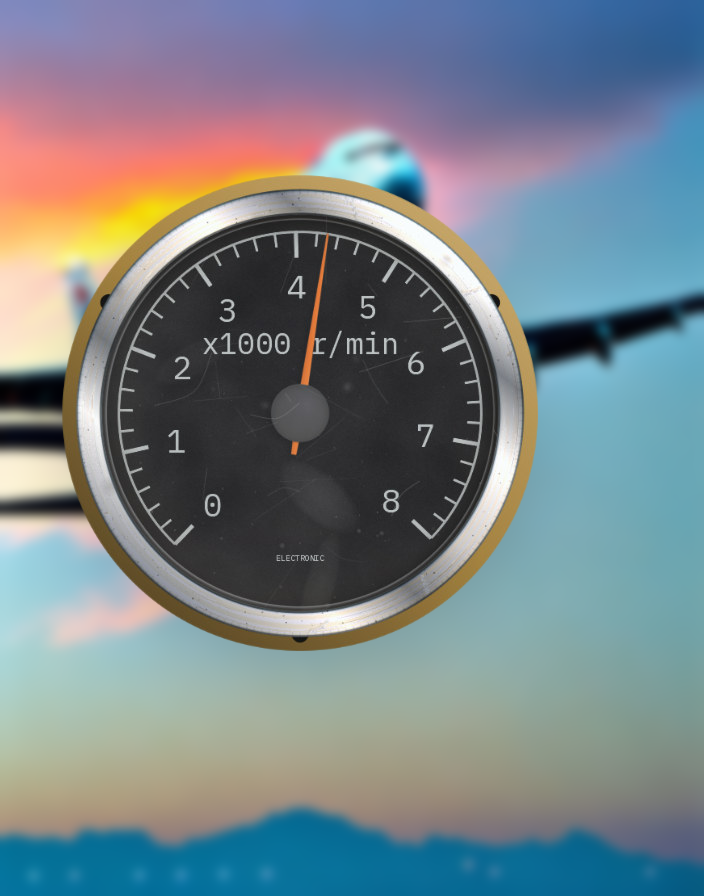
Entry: 4300 rpm
